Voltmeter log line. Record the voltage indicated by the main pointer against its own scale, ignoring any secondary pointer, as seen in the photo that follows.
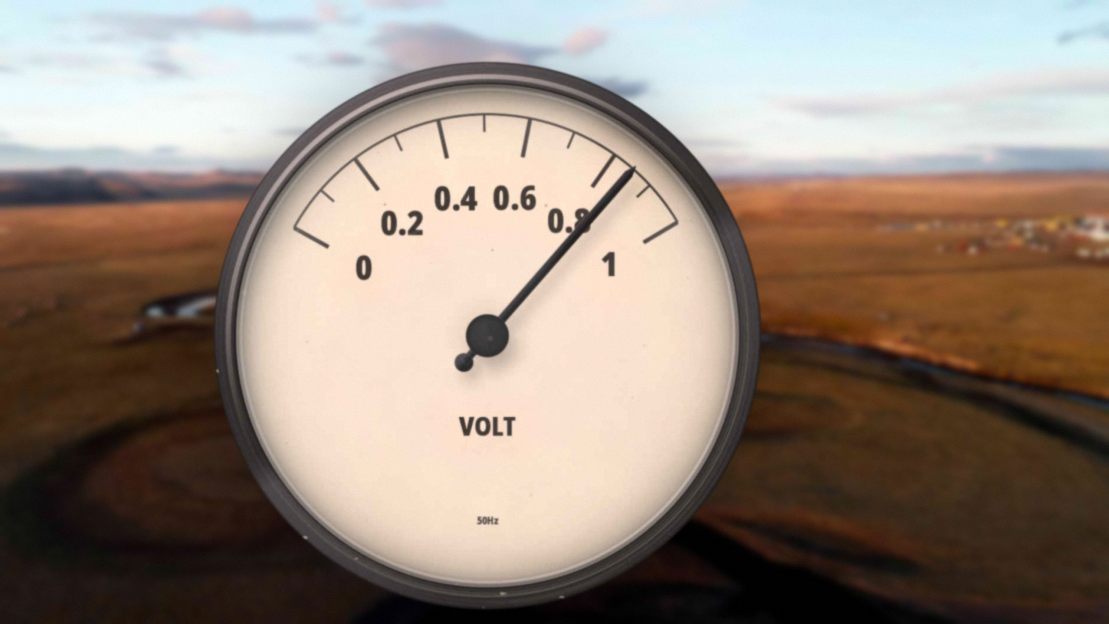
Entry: 0.85 V
